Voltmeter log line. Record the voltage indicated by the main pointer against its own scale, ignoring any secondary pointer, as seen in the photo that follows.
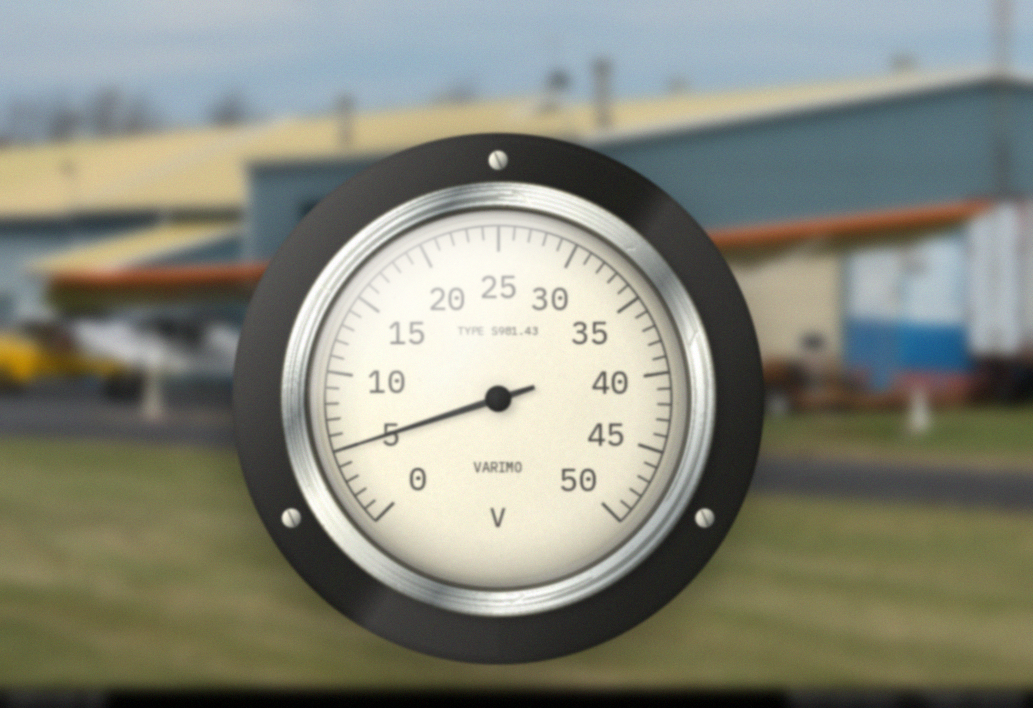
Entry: 5 V
